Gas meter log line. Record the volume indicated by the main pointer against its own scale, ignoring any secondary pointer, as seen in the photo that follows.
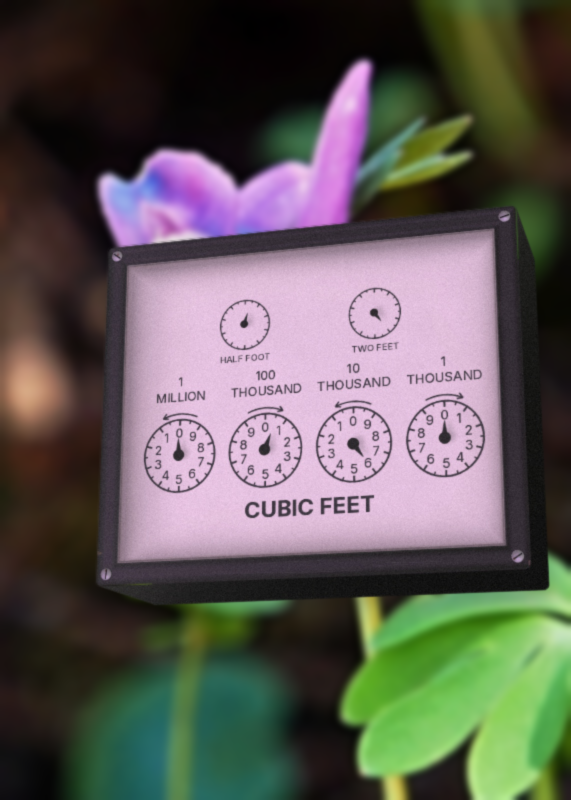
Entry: 6000 ft³
